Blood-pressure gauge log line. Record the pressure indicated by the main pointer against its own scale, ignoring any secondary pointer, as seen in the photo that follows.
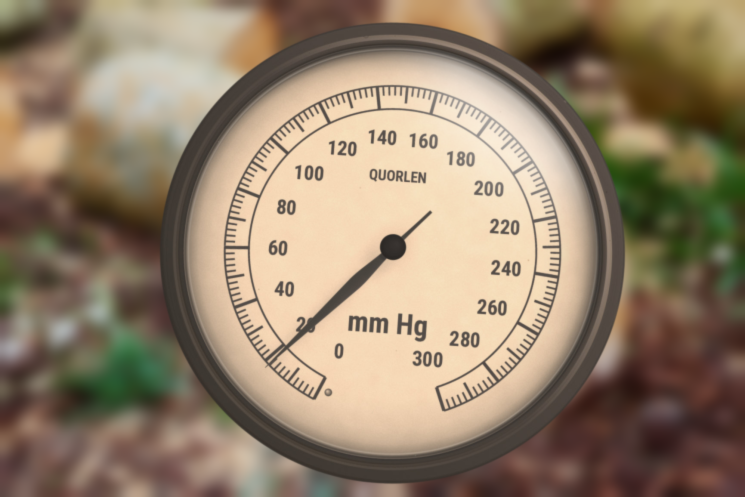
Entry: 18 mmHg
